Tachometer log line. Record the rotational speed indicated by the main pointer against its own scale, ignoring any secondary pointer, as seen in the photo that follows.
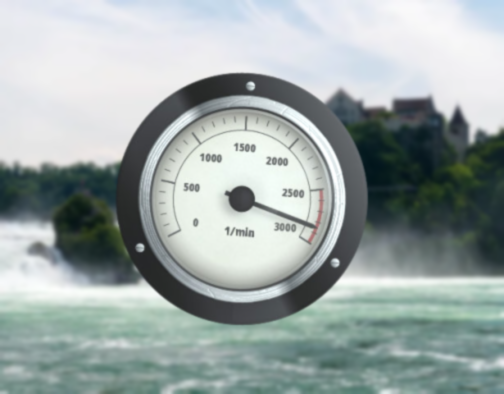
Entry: 2850 rpm
